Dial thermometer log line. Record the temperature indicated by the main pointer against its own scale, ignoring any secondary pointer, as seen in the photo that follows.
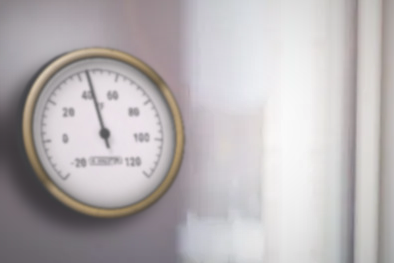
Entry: 44 °F
